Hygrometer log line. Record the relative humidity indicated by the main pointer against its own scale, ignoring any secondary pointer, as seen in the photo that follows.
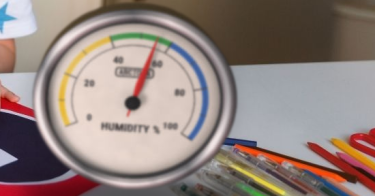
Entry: 55 %
